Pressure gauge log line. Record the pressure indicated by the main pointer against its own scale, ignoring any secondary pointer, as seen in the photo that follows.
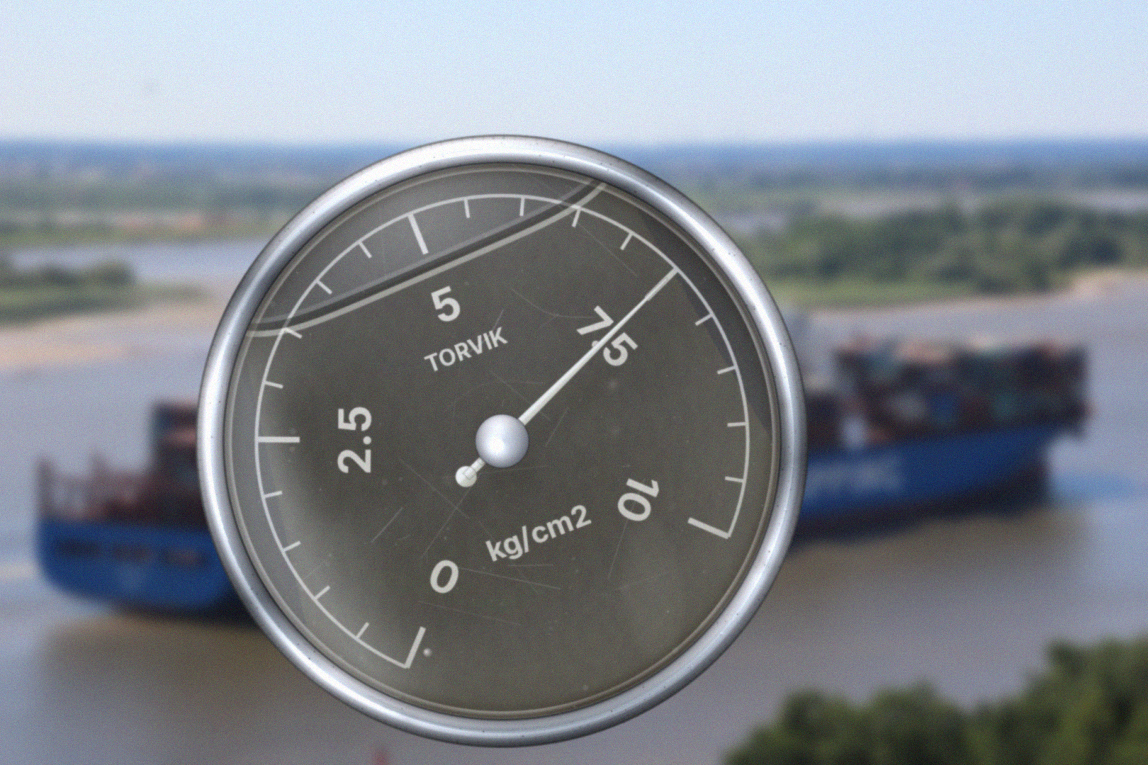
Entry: 7.5 kg/cm²
